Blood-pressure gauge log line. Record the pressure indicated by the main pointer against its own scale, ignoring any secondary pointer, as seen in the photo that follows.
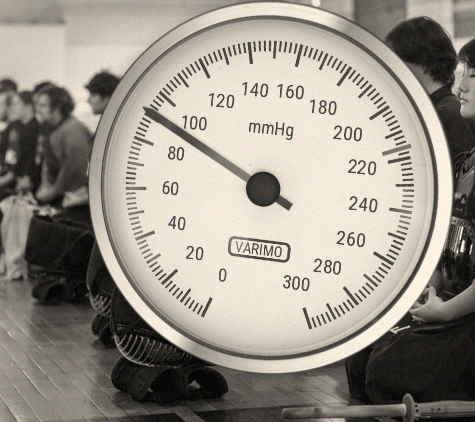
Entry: 92 mmHg
